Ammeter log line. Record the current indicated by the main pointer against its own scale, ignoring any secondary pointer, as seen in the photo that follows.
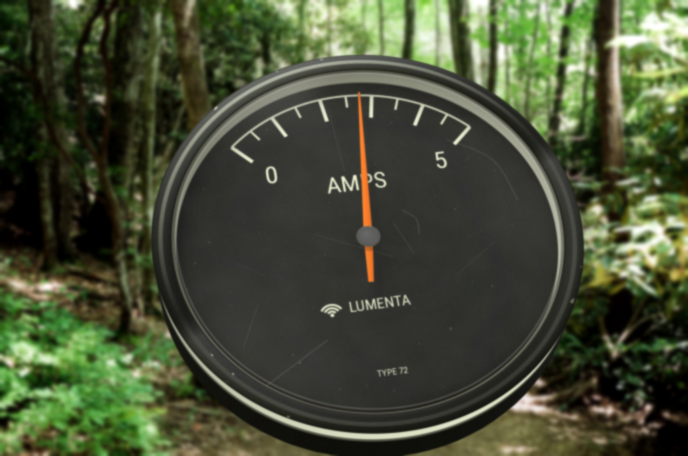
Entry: 2.75 A
